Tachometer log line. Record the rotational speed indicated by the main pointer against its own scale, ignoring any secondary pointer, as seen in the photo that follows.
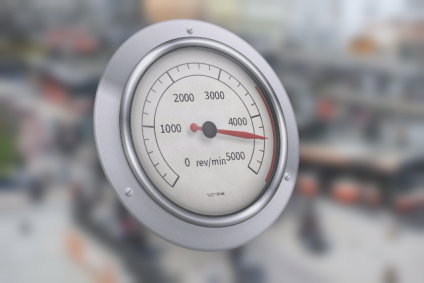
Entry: 4400 rpm
